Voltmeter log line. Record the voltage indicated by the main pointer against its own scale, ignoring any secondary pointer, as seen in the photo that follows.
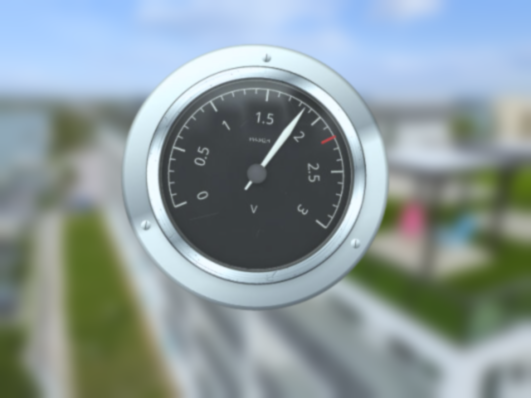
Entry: 1.85 V
